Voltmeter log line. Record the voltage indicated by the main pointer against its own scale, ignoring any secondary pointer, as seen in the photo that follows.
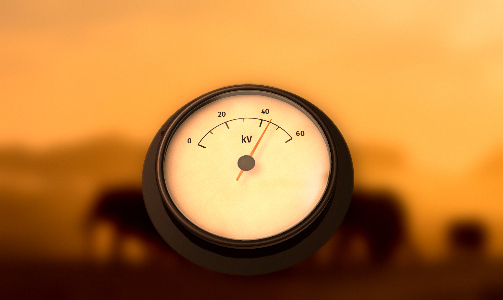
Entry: 45 kV
